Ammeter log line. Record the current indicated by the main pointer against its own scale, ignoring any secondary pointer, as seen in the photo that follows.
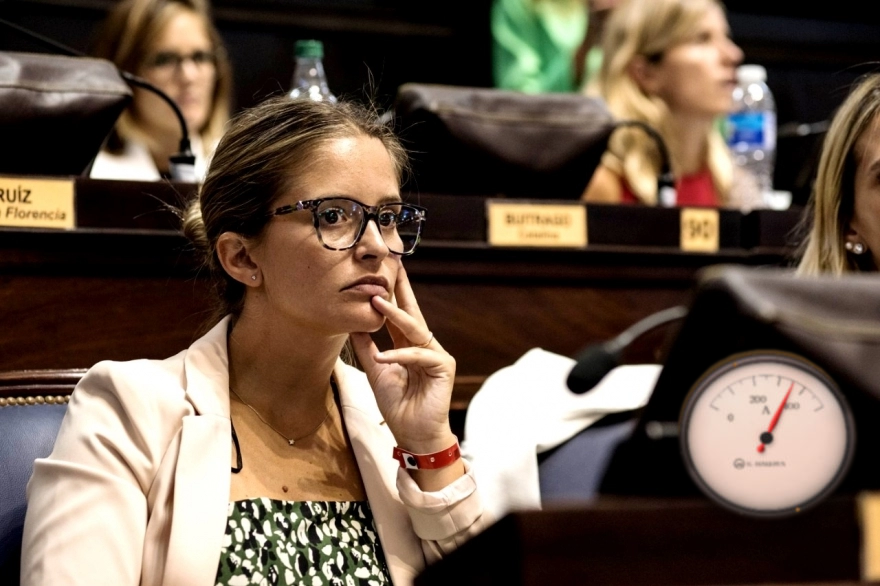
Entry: 350 A
